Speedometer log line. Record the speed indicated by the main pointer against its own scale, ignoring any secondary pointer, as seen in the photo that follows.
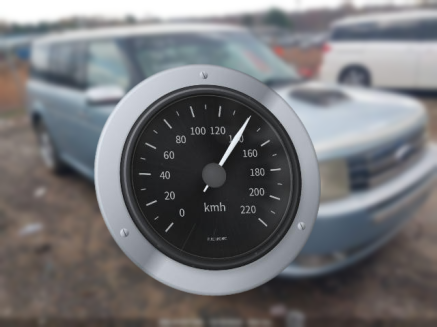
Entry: 140 km/h
